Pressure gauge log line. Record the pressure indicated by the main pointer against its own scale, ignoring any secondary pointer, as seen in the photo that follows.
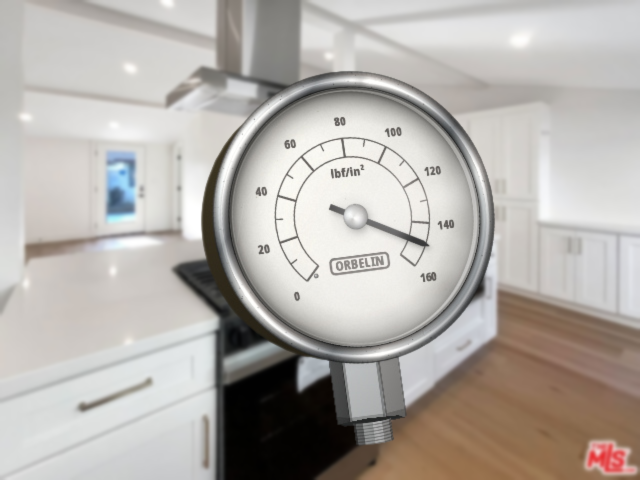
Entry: 150 psi
